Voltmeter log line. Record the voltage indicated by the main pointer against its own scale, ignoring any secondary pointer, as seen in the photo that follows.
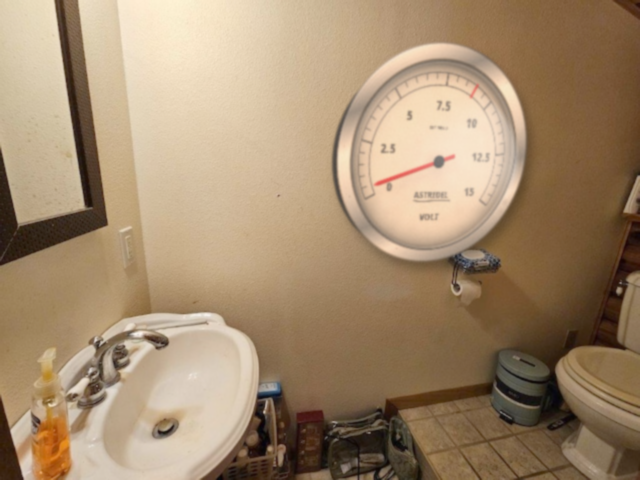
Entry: 0.5 V
